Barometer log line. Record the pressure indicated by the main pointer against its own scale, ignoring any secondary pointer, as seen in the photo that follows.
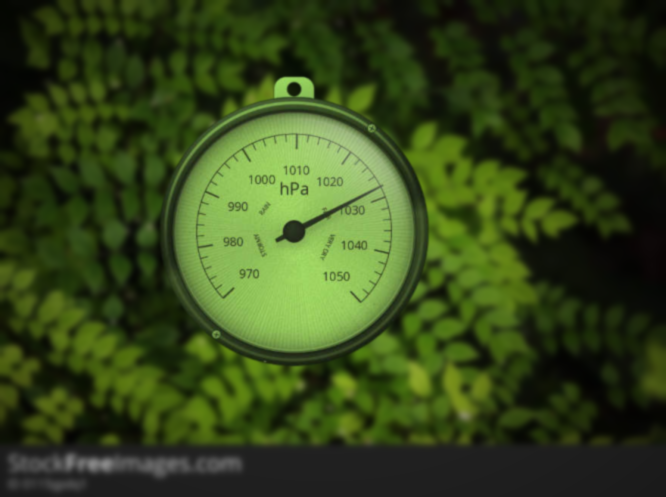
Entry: 1028 hPa
